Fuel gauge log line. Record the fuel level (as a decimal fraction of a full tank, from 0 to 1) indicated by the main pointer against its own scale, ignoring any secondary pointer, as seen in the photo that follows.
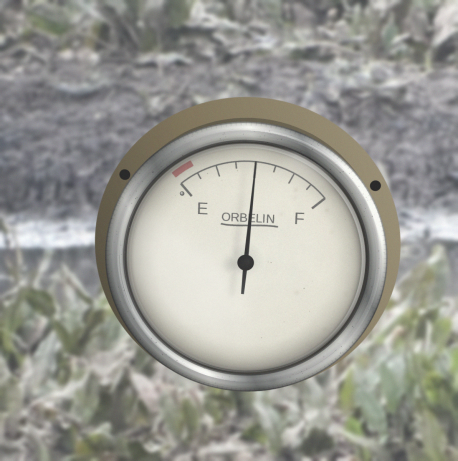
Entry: 0.5
